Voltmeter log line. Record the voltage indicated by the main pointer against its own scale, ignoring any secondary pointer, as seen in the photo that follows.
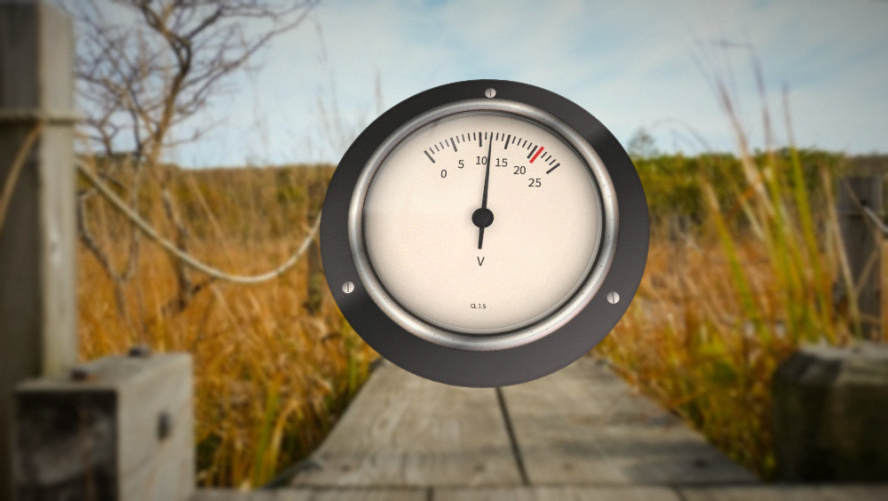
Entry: 12 V
